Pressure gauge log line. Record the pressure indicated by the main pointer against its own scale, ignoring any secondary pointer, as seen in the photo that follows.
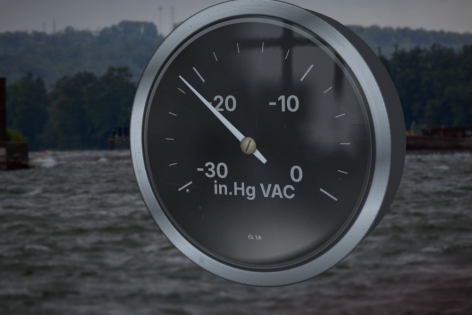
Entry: -21 inHg
